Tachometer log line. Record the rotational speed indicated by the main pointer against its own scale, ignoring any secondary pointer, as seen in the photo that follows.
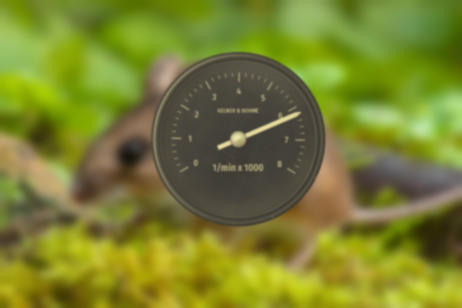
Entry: 6200 rpm
